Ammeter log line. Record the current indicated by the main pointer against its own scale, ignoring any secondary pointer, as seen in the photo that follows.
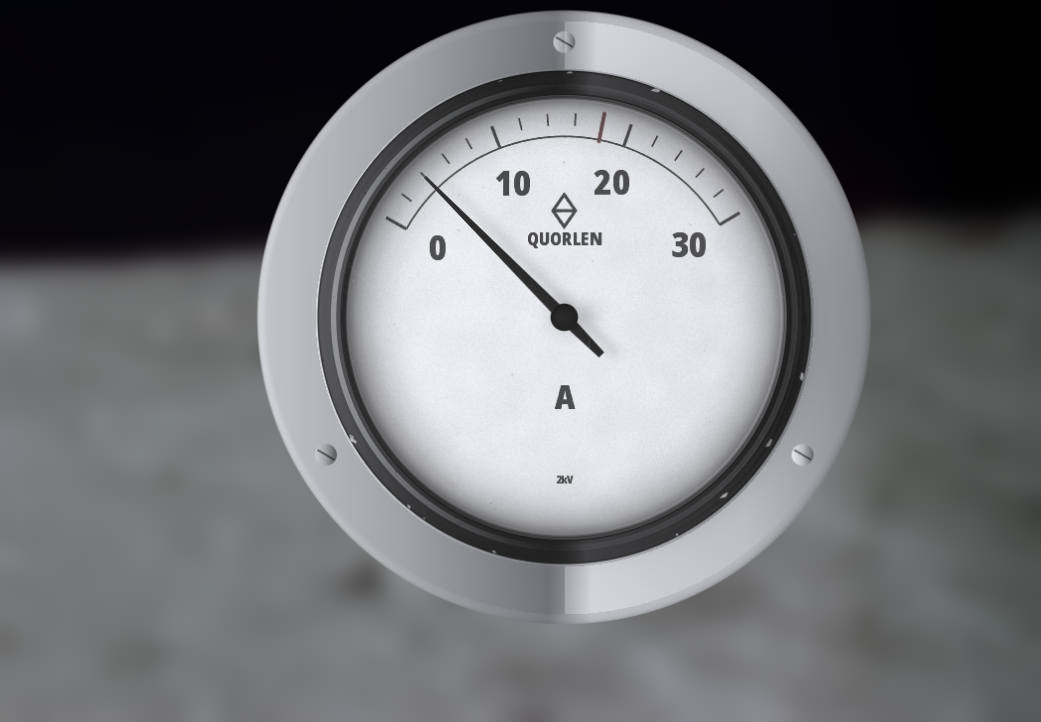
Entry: 4 A
